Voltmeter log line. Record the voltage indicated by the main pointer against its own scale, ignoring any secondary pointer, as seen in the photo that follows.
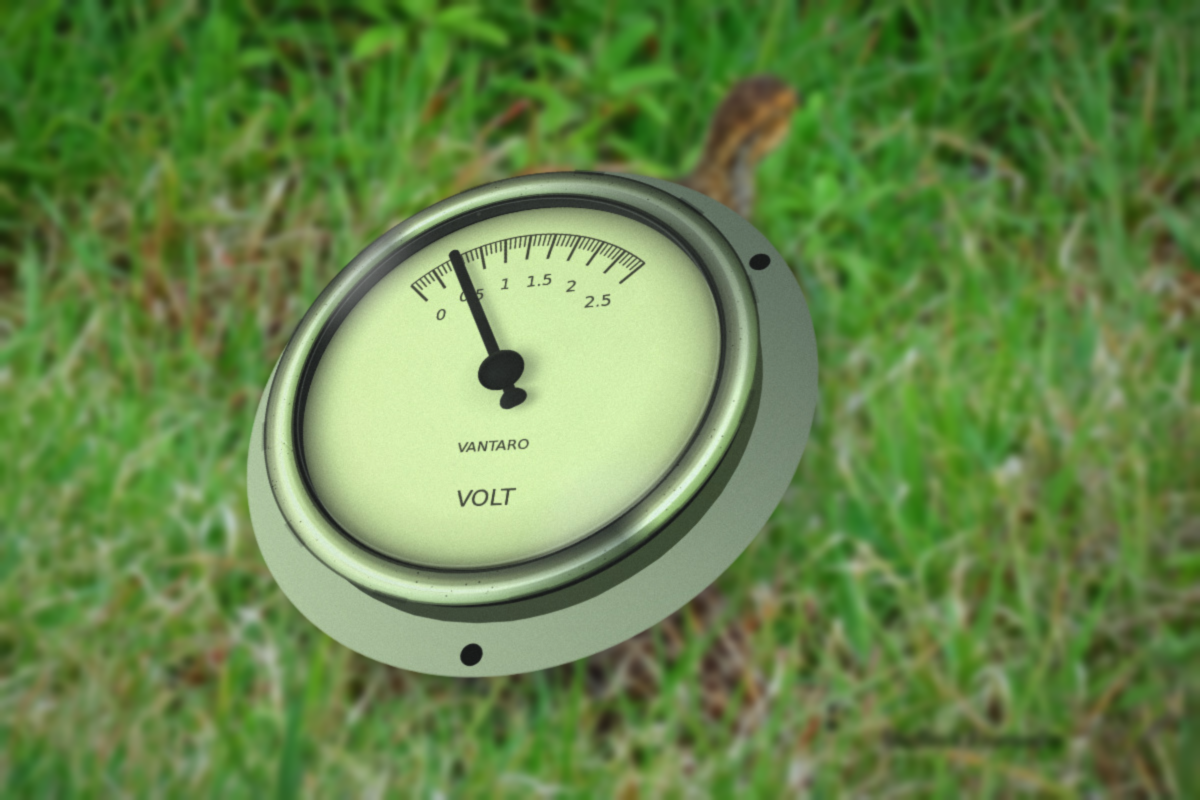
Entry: 0.5 V
